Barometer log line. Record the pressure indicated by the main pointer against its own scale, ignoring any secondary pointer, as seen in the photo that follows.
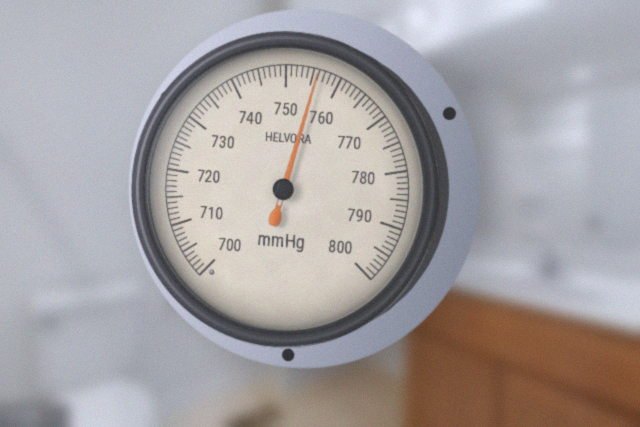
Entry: 756 mmHg
